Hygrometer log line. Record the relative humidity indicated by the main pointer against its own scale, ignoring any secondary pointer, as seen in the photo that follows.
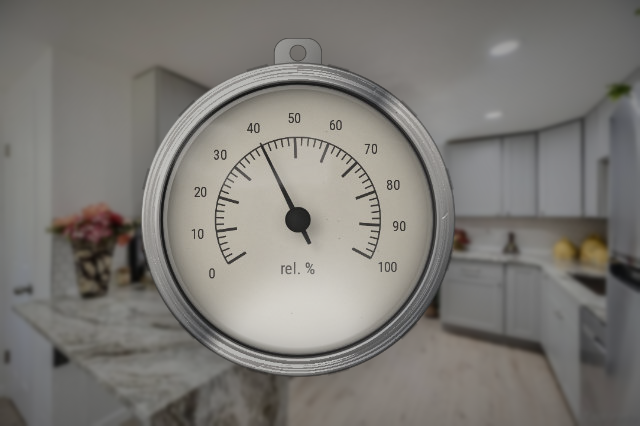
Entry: 40 %
